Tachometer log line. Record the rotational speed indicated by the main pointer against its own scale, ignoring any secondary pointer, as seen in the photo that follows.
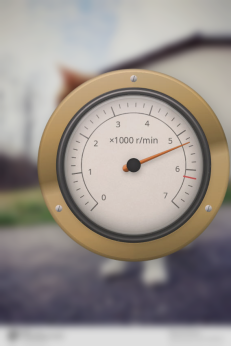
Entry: 5300 rpm
